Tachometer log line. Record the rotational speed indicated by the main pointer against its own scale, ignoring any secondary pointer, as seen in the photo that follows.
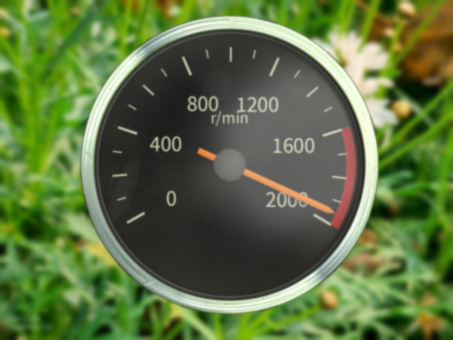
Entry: 1950 rpm
